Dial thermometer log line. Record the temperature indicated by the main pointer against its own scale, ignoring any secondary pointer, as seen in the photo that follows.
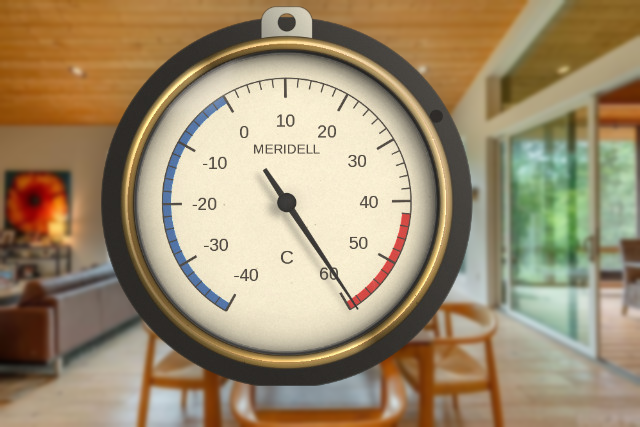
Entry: 59 °C
